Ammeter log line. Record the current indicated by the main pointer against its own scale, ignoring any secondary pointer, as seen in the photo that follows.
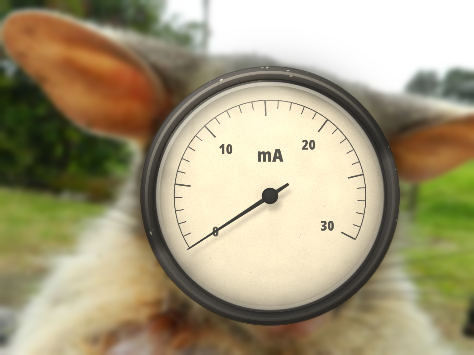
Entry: 0 mA
